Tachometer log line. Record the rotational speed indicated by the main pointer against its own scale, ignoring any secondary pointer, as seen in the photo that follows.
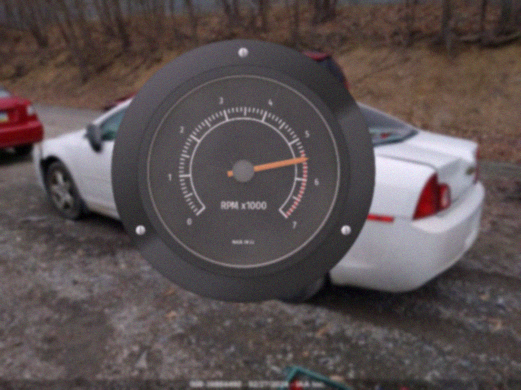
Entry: 5500 rpm
